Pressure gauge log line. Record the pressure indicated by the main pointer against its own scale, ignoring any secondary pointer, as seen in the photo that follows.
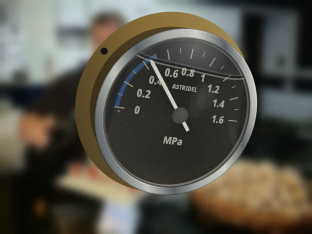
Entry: 0.45 MPa
